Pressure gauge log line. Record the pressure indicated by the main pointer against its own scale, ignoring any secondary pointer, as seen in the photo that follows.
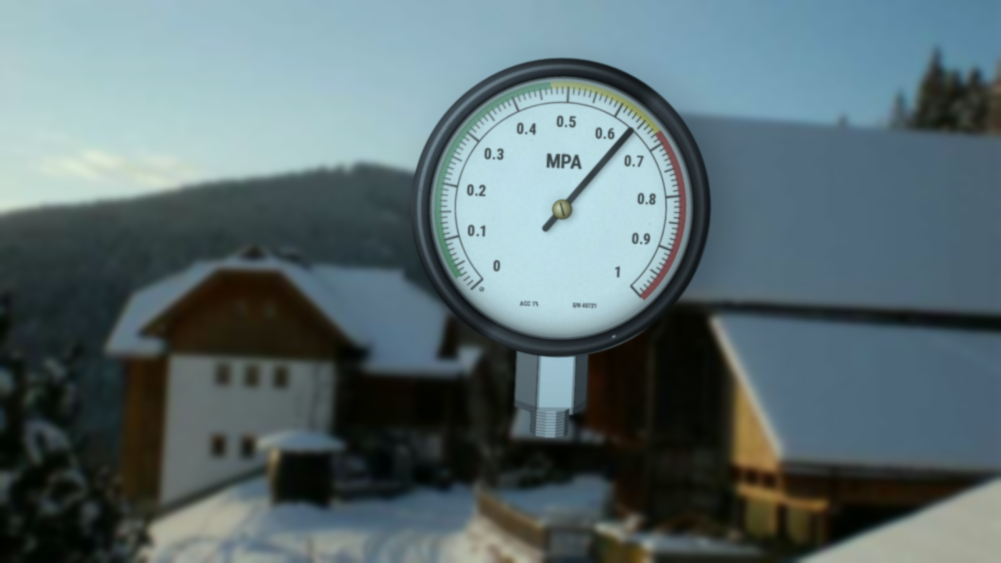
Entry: 0.64 MPa
